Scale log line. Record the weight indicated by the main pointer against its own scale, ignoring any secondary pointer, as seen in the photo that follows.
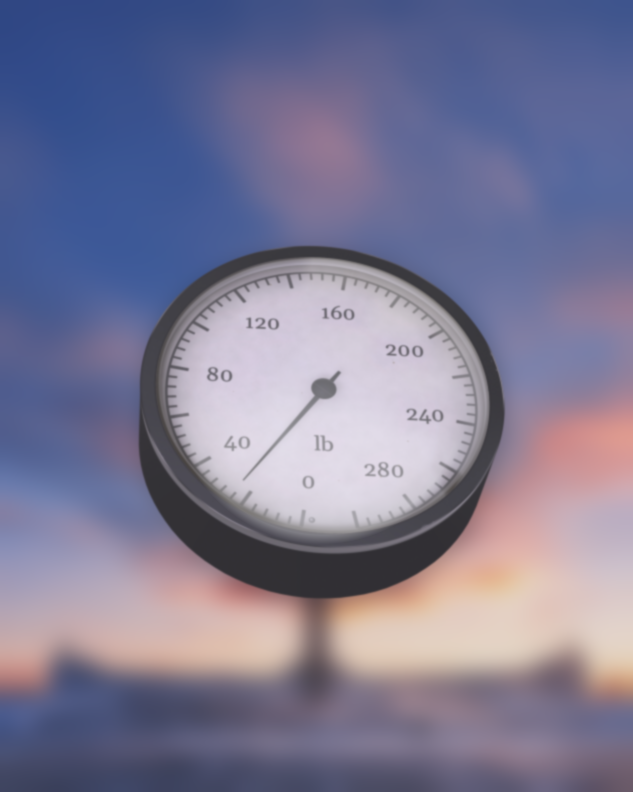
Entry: 24 lb
